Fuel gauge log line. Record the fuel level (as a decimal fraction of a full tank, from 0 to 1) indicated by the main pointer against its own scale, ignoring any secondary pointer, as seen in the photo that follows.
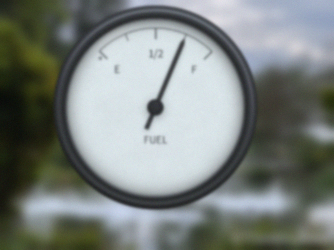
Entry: 0.75
